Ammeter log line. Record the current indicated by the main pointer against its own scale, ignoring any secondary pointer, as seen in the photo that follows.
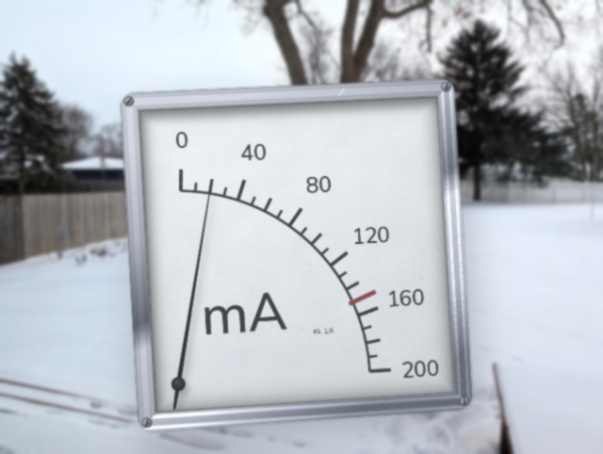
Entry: 20 mA
